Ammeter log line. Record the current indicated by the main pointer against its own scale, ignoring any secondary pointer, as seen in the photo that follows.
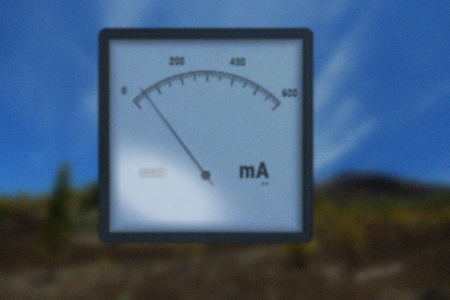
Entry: 50 mA
